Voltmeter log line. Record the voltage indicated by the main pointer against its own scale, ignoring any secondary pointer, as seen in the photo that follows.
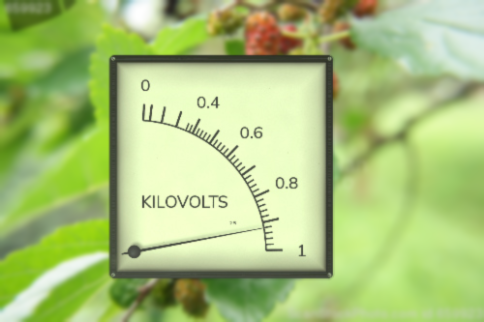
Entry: 0.92 kV
